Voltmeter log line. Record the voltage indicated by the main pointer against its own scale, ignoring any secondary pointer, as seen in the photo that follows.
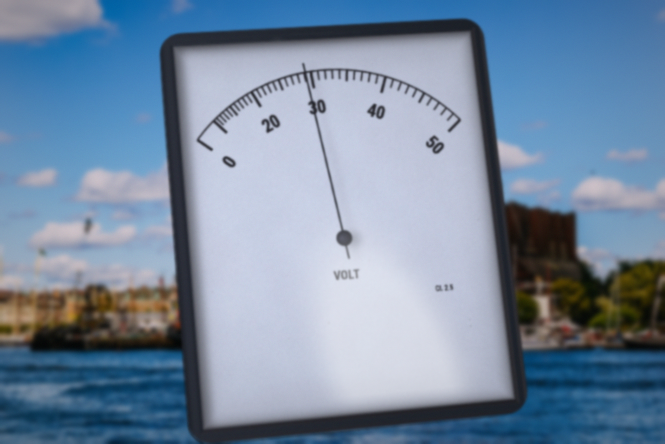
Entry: 29 V
